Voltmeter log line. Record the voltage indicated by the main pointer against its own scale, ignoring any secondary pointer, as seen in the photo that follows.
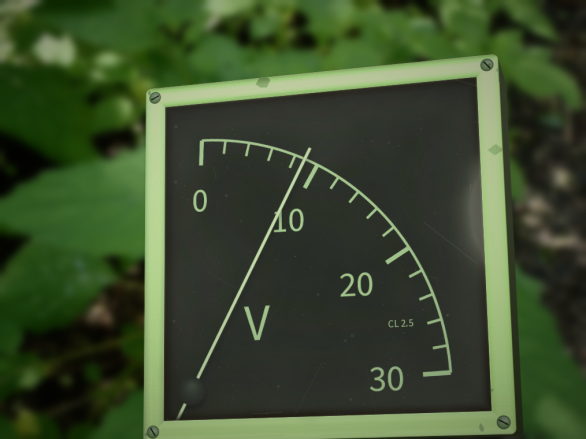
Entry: 9 V
